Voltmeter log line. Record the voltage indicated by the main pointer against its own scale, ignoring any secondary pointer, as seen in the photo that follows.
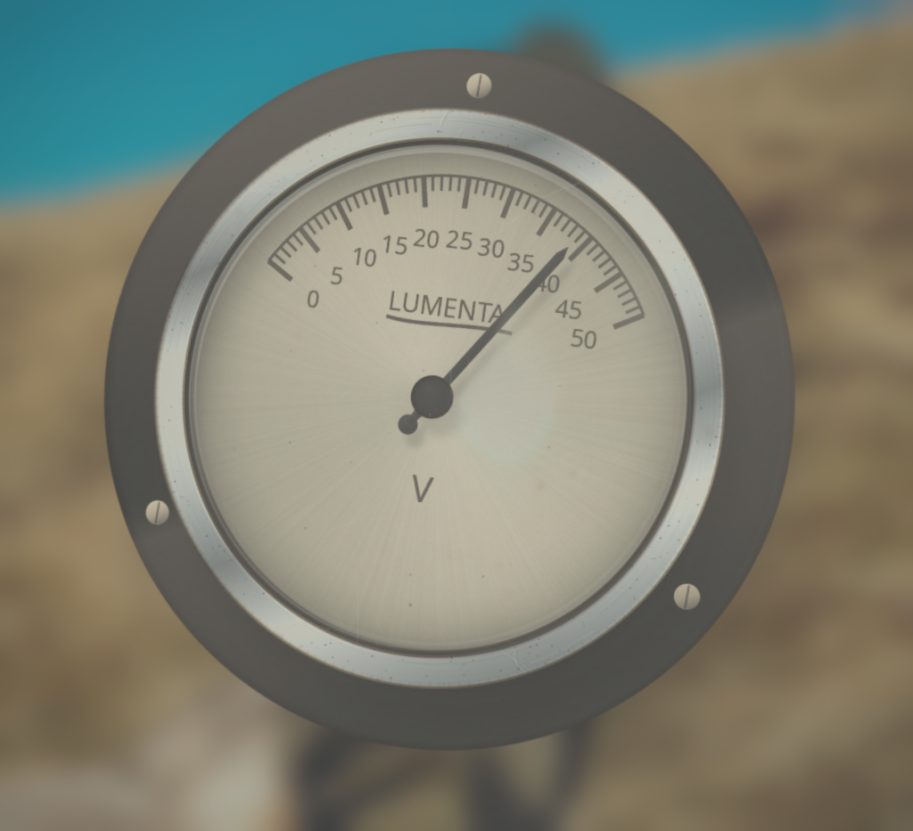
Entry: 39 V
